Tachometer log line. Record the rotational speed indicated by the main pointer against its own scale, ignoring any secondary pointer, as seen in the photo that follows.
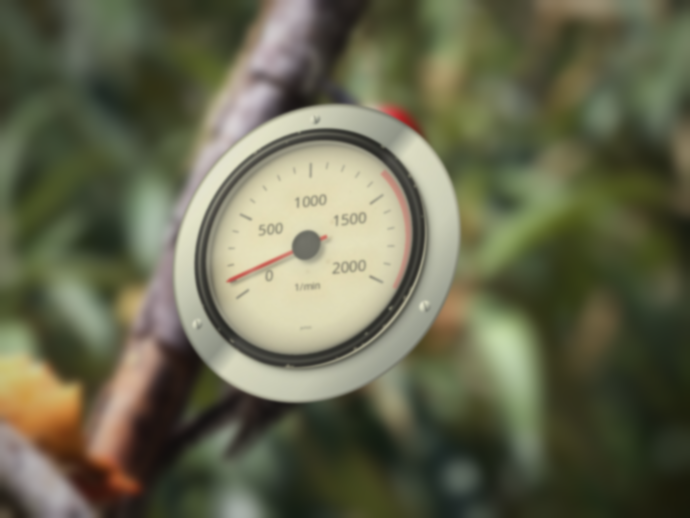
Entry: 100 rpm
